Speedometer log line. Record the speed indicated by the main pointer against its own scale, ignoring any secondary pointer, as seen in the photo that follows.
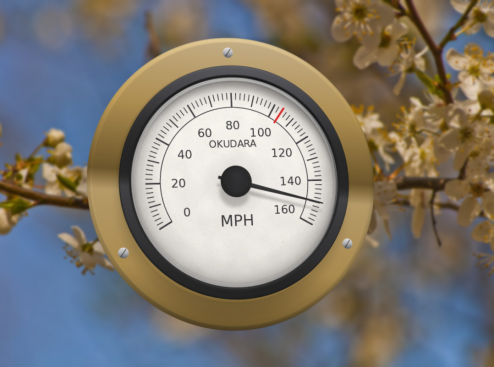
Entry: 150 mph
